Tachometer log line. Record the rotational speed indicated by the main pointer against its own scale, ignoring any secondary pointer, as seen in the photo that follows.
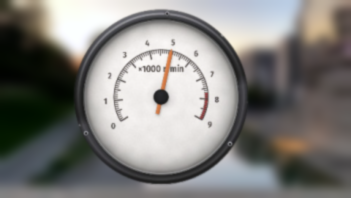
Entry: 5000 rpm
